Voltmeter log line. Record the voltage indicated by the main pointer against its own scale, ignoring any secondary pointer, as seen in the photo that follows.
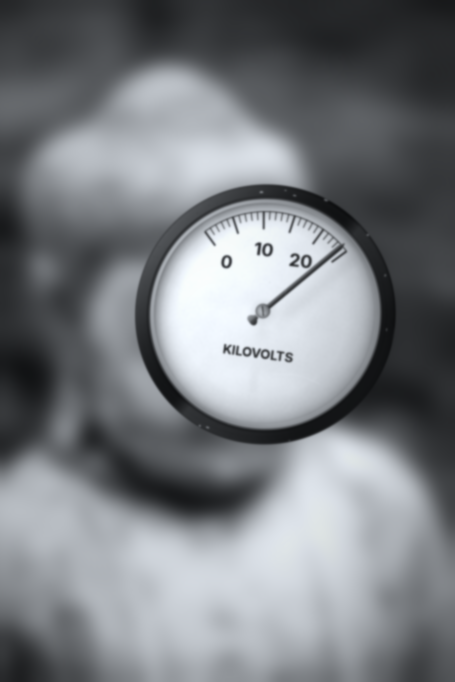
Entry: 24 kV
